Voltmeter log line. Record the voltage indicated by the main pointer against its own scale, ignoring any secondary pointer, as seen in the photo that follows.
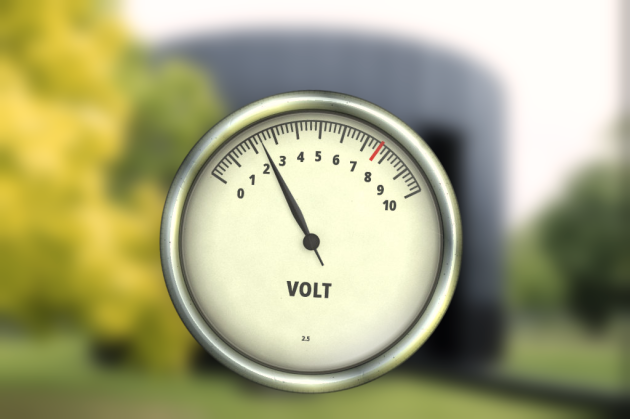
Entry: 2.4 V
